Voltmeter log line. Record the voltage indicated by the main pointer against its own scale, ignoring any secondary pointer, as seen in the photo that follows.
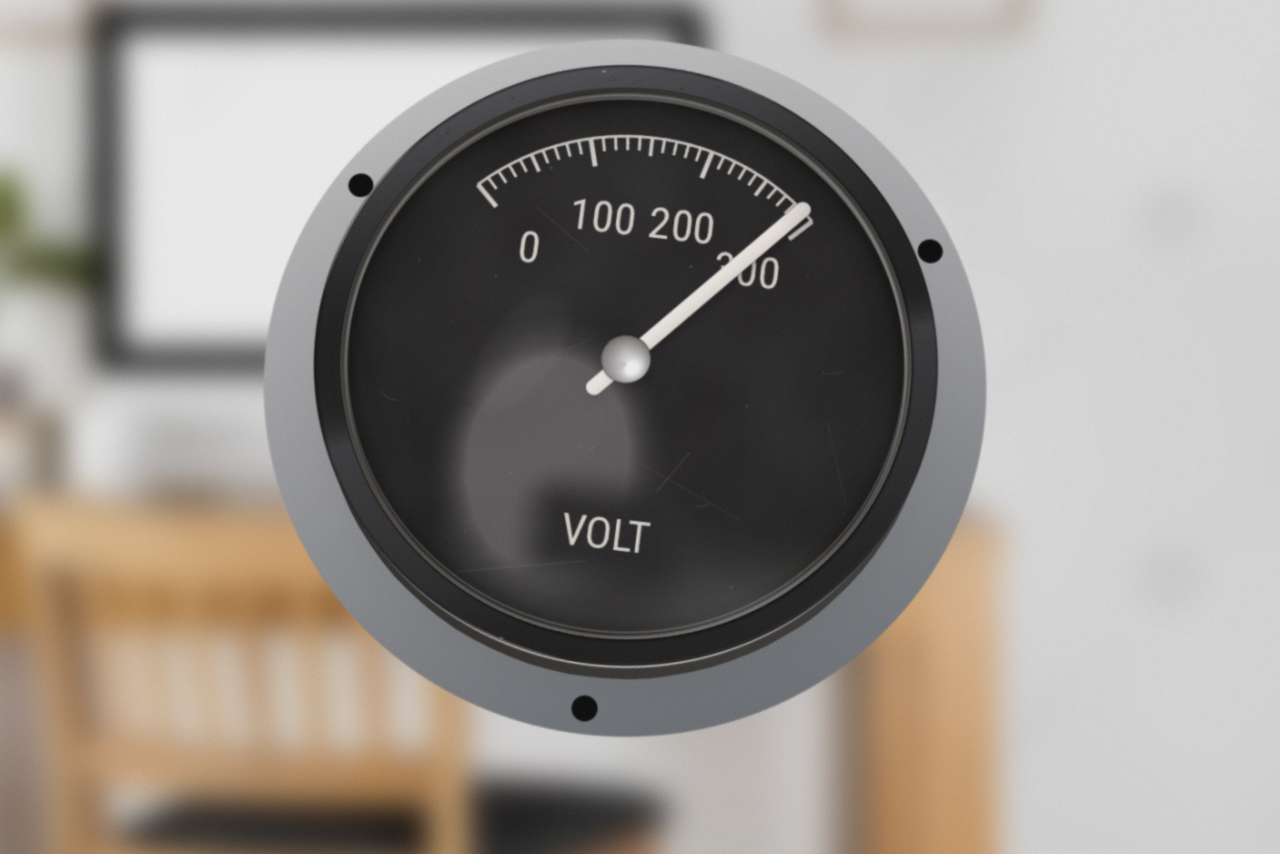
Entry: 290 V
